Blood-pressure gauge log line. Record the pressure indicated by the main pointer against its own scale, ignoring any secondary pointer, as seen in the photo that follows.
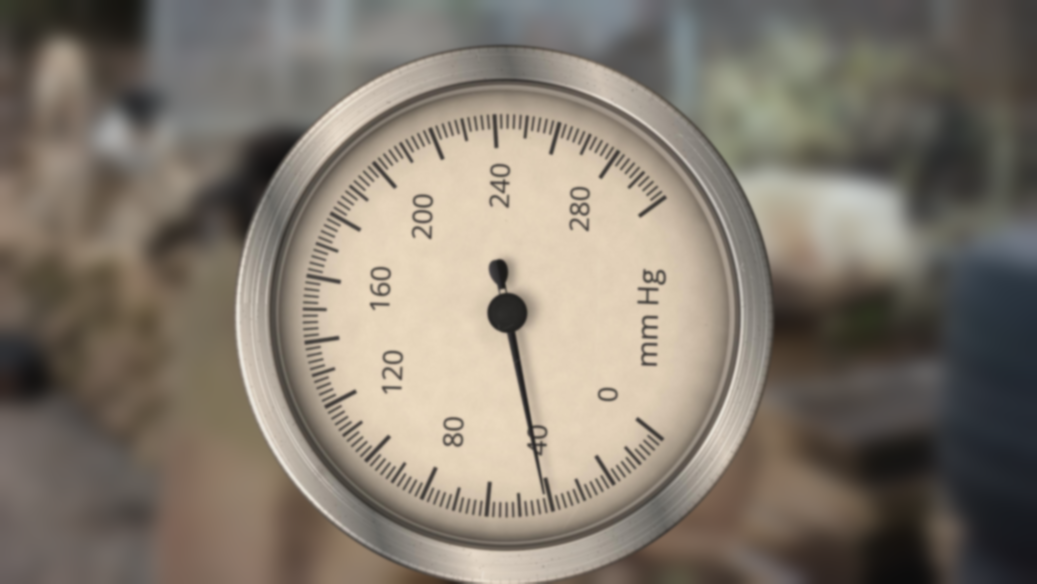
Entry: 42 mmHg
